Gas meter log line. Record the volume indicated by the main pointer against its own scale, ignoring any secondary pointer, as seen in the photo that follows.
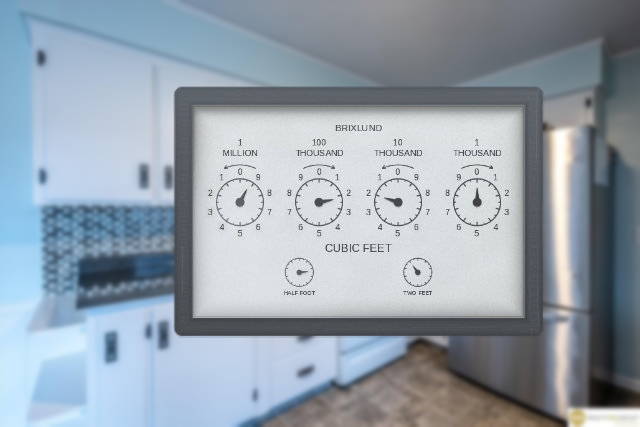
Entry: 922000 ft³
